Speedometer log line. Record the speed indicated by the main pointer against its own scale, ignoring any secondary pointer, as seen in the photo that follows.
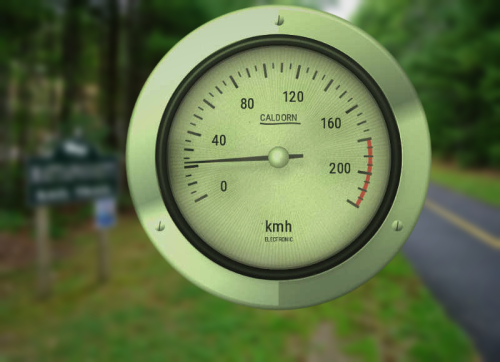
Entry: 22.5 km/h
